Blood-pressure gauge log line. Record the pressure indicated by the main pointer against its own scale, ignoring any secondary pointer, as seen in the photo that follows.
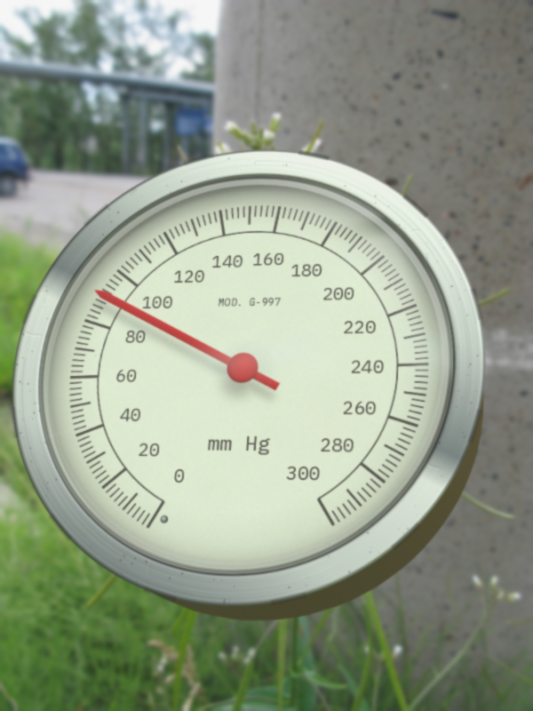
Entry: 90 mmHg
